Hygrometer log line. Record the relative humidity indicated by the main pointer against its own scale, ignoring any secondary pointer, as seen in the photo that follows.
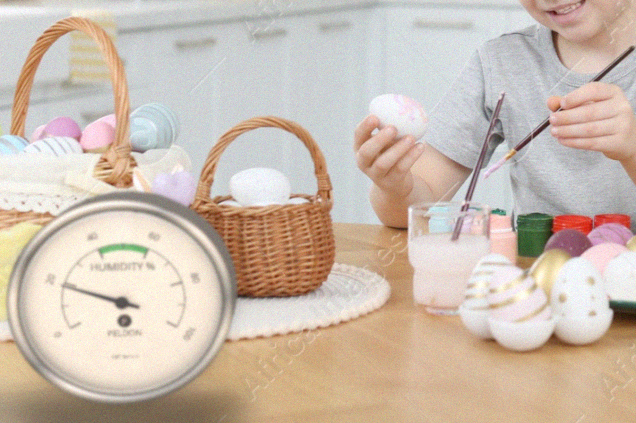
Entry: 20 %
